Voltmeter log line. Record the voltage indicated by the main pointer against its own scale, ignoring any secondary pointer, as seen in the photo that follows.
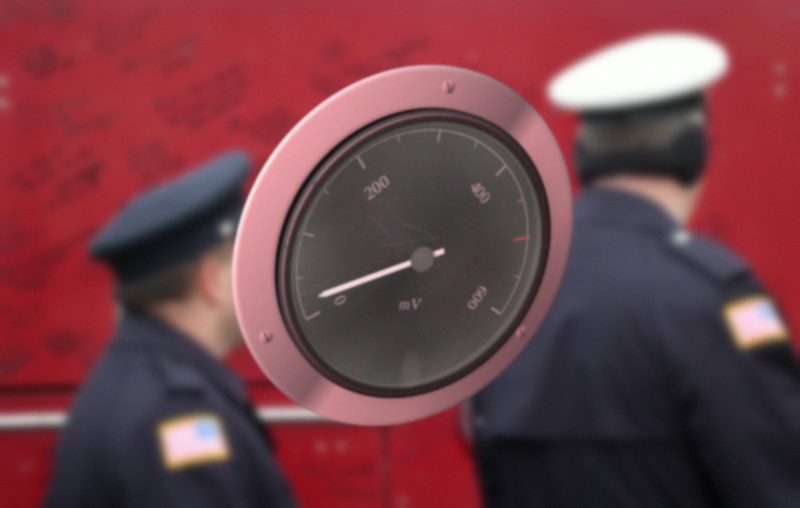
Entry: 25 mV
